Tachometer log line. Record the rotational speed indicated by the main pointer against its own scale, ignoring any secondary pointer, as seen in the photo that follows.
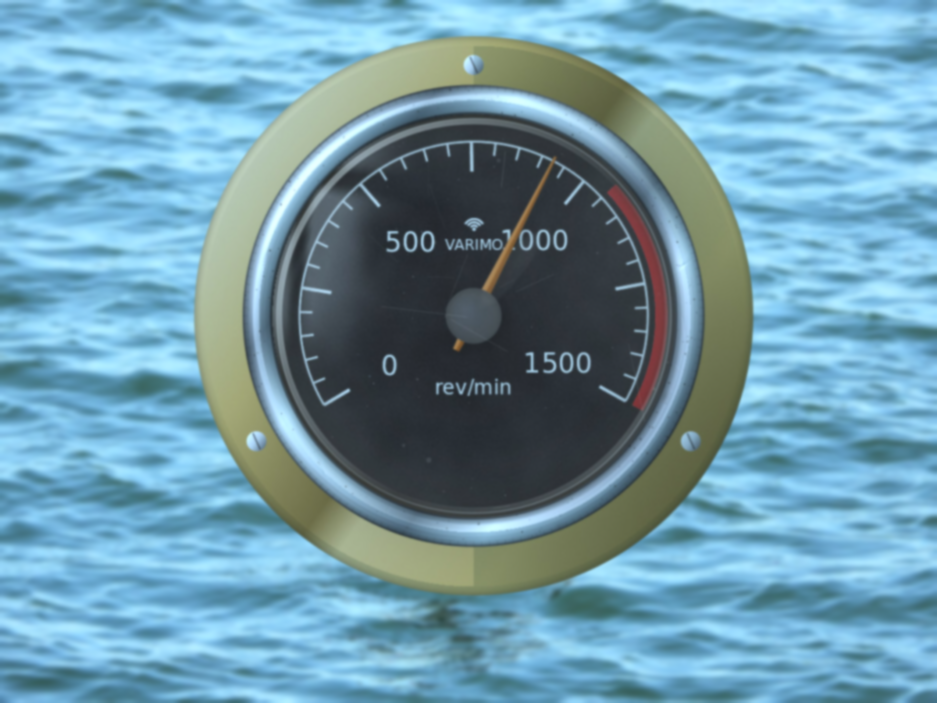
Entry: 925 rpm
